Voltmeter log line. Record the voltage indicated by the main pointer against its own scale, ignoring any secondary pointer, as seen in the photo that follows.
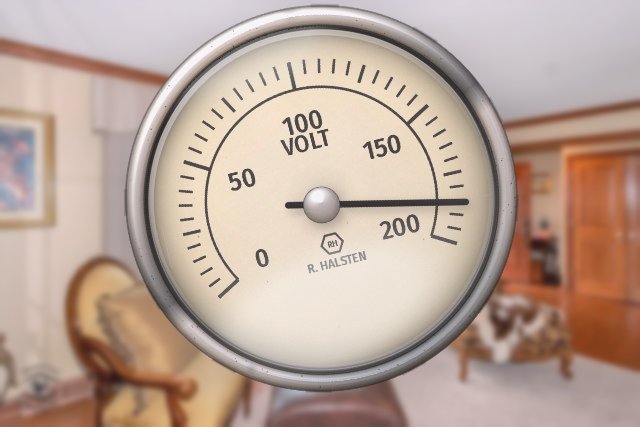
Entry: 185 V
